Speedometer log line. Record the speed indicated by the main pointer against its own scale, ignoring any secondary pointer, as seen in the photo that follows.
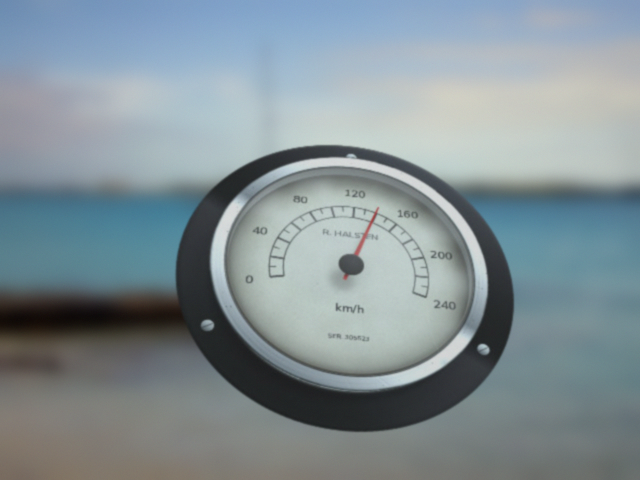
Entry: 140 km/h
